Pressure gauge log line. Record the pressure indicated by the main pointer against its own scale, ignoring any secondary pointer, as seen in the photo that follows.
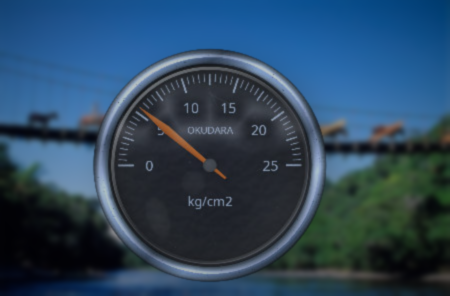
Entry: 5.5 kg/cm²
